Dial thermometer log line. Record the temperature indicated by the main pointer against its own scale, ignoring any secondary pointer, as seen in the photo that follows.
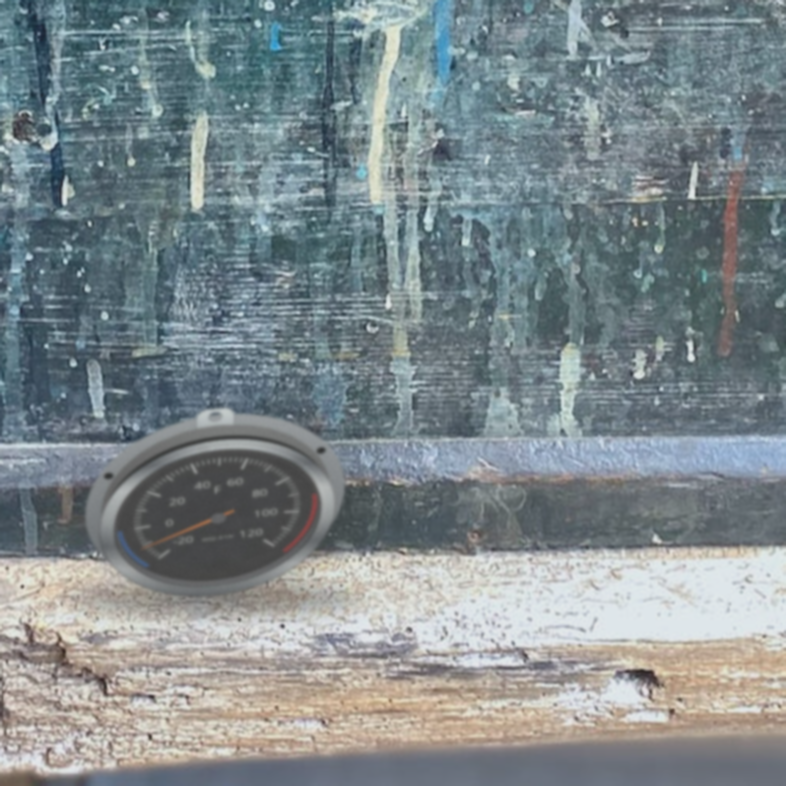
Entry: -10 °F
